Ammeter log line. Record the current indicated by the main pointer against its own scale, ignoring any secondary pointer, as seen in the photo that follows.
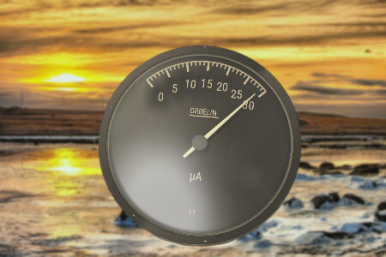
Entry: 29 µA
